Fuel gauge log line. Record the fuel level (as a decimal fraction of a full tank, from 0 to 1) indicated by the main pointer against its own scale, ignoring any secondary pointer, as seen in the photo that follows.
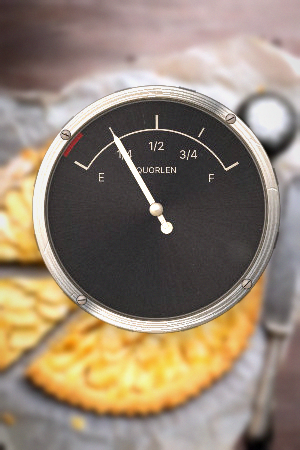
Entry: 0.25
